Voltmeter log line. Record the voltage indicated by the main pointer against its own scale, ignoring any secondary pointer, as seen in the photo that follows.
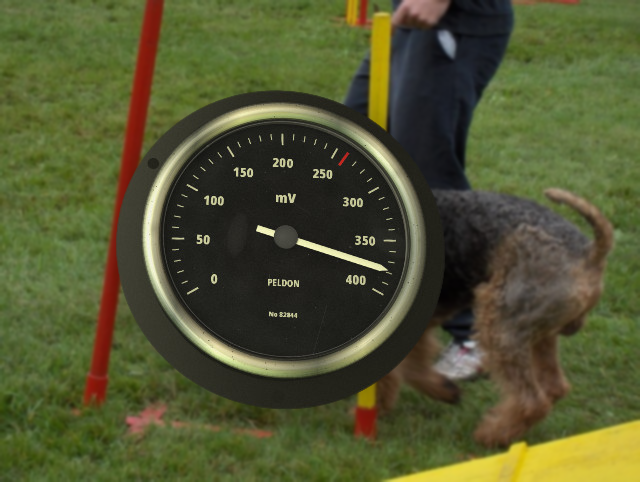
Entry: 380 mV
